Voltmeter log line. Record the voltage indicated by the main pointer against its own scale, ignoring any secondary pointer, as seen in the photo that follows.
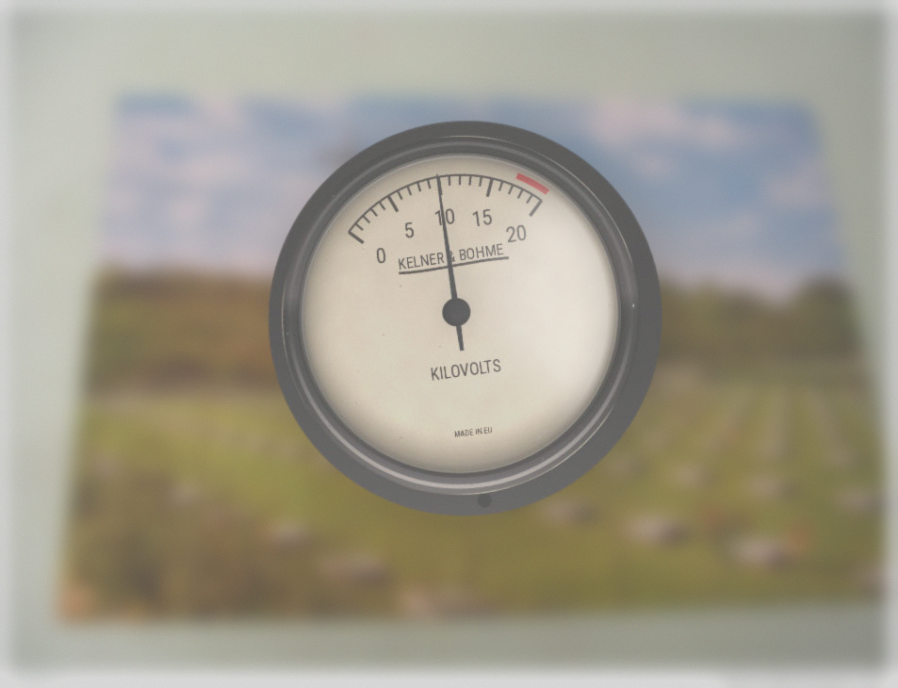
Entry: 10 kV
